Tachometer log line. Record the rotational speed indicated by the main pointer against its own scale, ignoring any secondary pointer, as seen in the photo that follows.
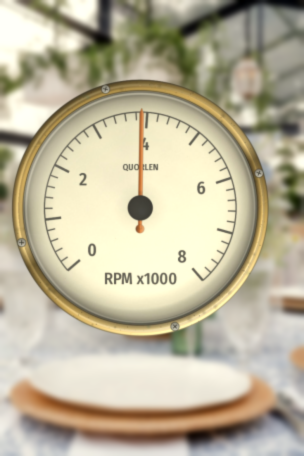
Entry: 3900 rpm
